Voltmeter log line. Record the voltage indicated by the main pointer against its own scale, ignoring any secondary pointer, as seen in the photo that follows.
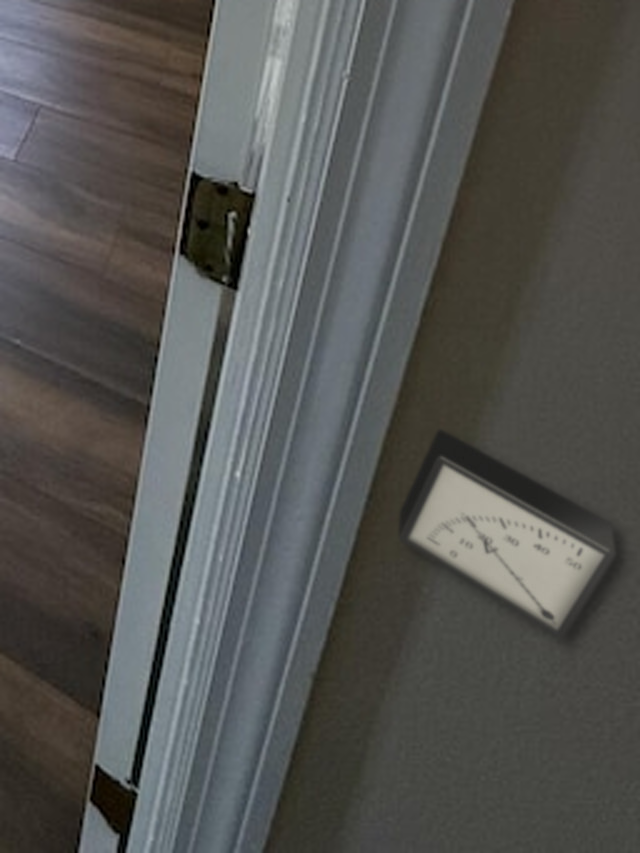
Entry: 20 V
